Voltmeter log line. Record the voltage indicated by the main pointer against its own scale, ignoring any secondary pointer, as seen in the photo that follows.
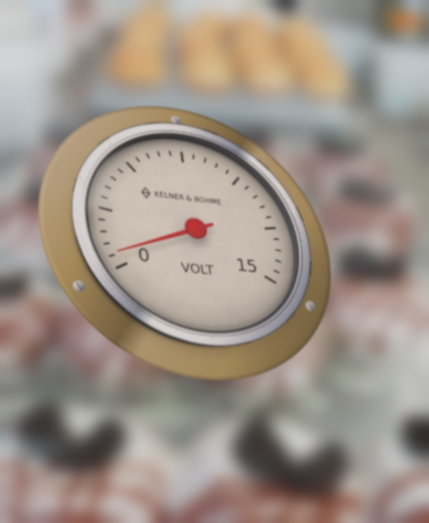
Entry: 0.5 V
